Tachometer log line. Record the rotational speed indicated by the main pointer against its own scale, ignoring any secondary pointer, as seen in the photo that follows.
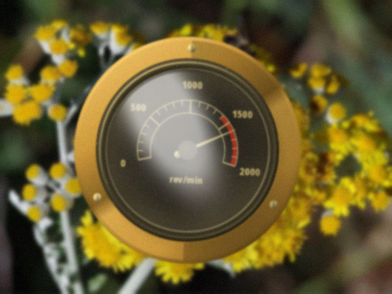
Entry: 1600 rpm
